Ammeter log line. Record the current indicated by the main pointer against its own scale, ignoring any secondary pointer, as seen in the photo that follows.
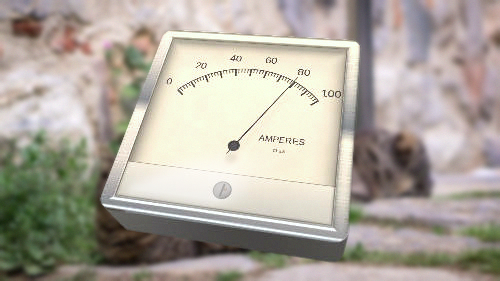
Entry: 80 A
